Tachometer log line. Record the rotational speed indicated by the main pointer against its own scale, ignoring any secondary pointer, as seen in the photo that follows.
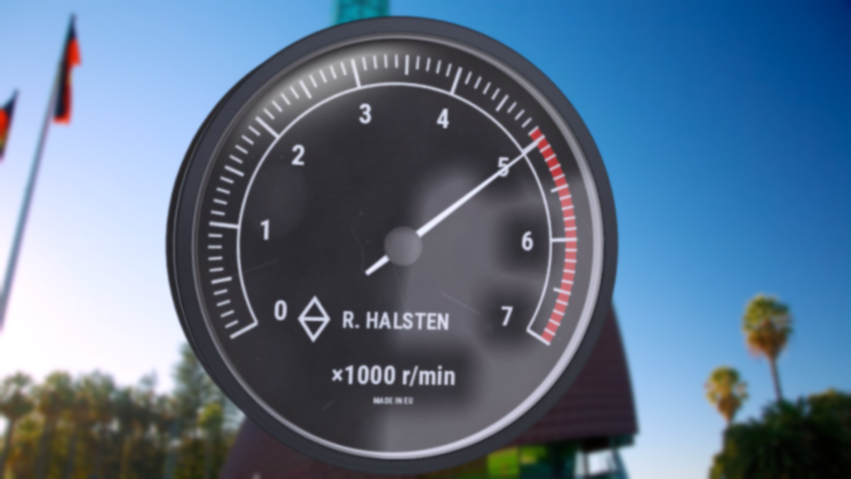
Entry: 5000 rpm
